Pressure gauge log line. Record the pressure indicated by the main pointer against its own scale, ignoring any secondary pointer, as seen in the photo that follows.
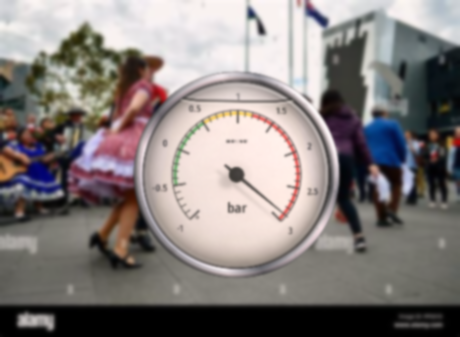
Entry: 2.9 bar
